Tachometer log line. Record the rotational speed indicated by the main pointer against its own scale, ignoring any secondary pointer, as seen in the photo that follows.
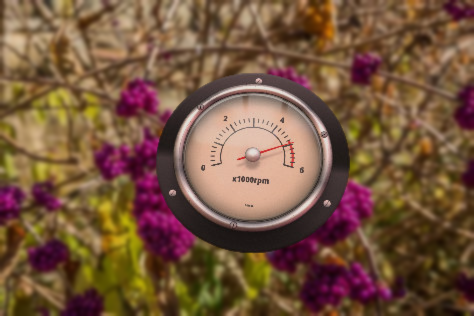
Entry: 5000 rpm
